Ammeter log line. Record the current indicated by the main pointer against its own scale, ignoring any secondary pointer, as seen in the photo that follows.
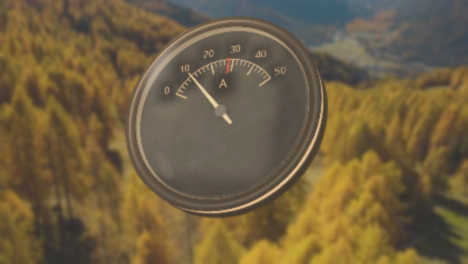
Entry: 10 A
